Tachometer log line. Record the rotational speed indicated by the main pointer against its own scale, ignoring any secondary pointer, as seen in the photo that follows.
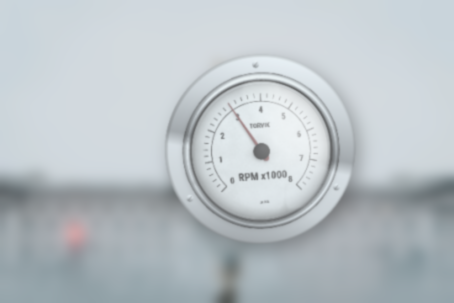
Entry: 3000 rpm
